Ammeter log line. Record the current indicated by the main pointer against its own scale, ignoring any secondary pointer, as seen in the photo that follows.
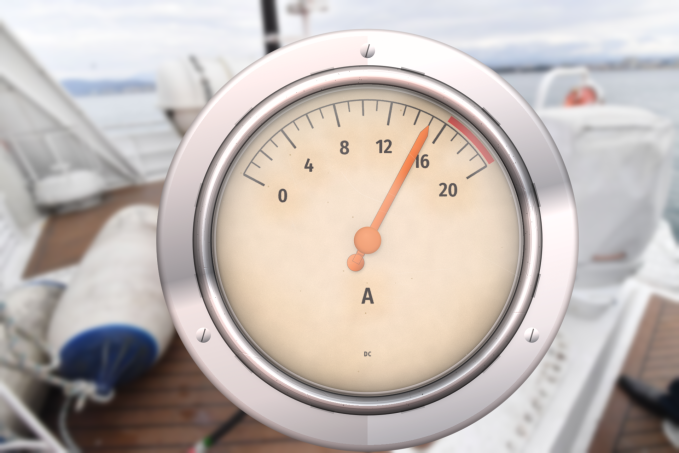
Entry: 15 A
